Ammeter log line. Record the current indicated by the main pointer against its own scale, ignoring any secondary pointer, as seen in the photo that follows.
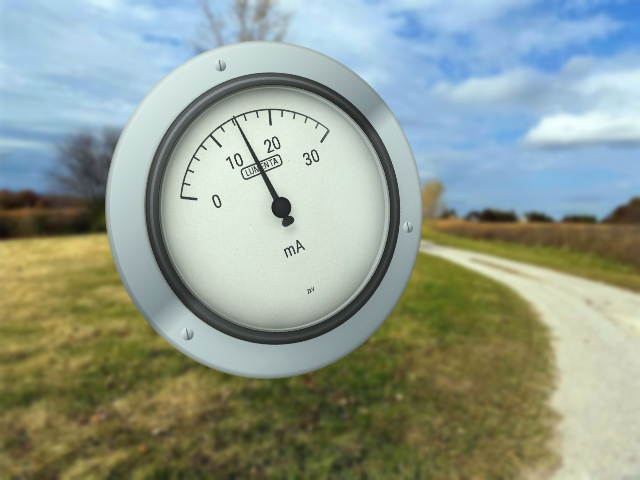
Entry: 14 mA
